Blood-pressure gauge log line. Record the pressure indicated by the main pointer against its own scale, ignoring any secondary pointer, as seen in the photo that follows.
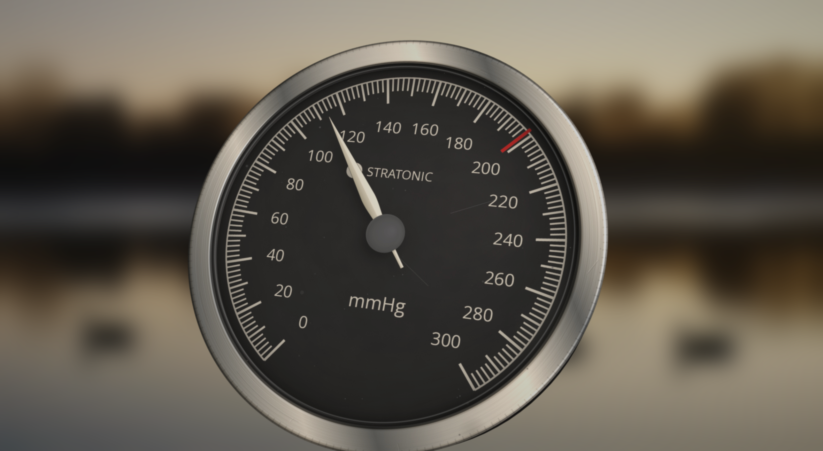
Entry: 114 mmHg
